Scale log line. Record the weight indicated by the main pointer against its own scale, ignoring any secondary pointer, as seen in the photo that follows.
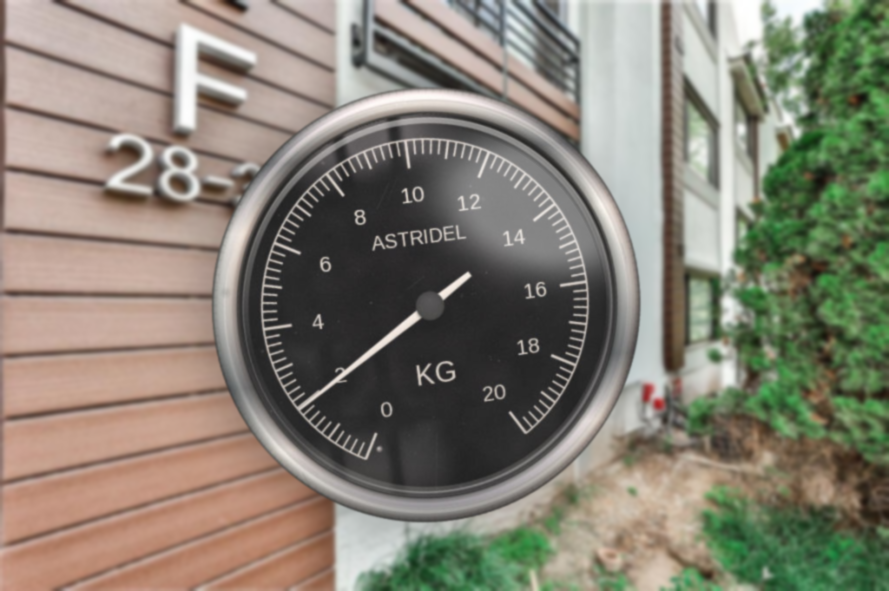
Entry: 2 kg
